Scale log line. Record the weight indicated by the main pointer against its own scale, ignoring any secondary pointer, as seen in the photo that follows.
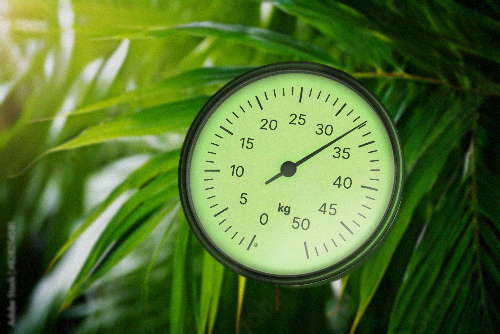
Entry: 33 kg
